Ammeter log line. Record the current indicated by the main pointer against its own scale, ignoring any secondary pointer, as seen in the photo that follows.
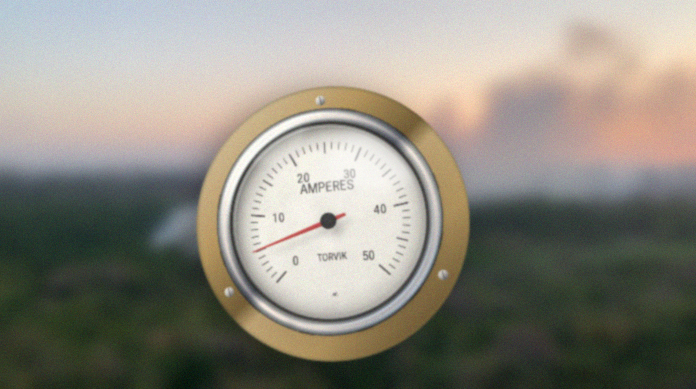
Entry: 5 A
